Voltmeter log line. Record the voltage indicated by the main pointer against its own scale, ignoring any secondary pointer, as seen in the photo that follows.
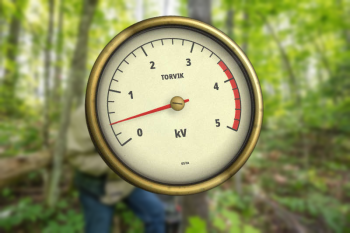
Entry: 0.4 kV
